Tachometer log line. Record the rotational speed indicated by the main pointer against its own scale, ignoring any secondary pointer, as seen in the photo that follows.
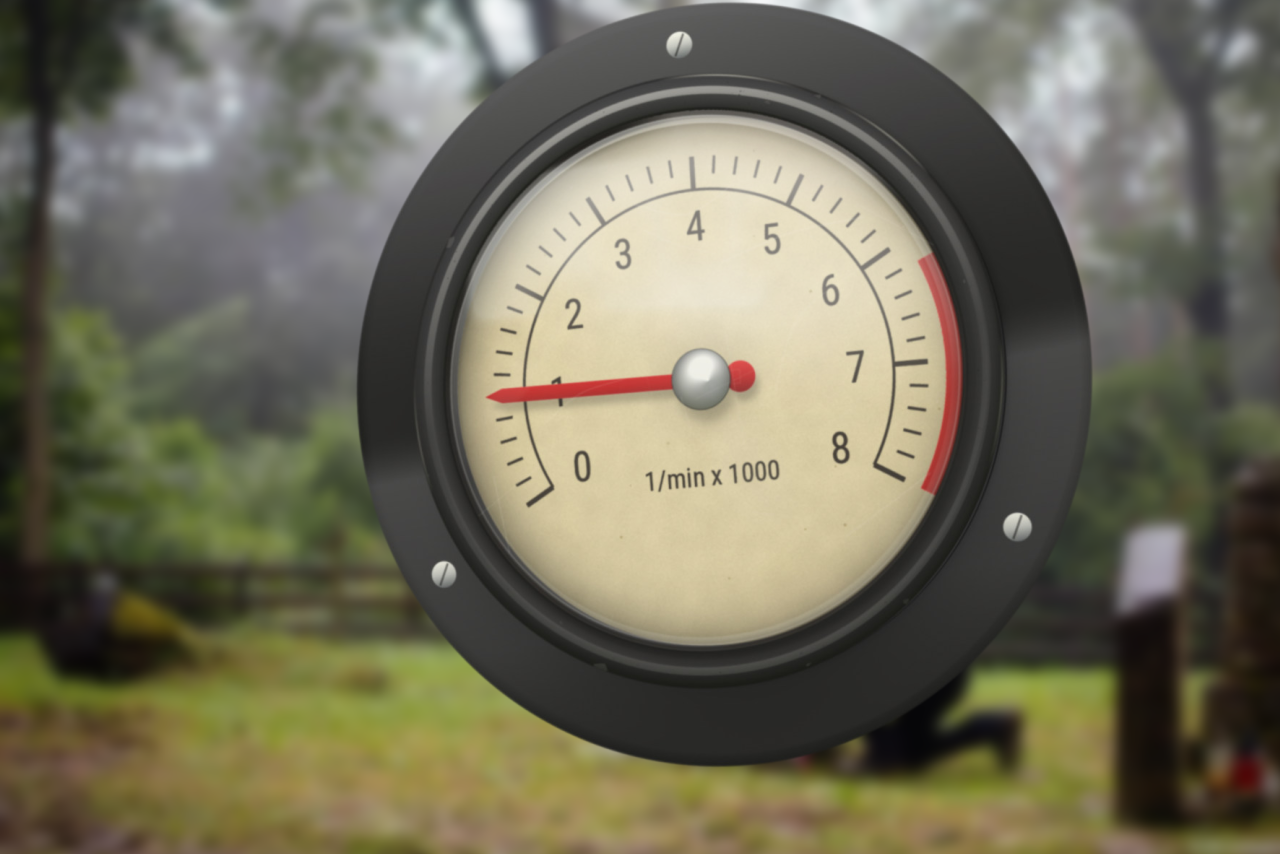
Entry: 1000 rpm
